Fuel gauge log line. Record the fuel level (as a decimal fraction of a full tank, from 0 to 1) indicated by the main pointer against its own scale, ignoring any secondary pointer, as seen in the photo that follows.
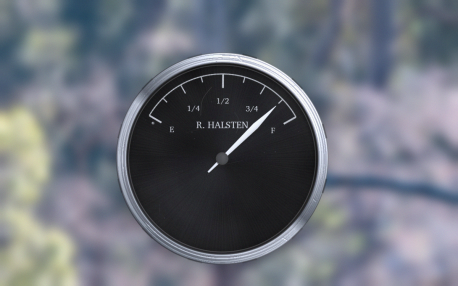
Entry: 0.875
